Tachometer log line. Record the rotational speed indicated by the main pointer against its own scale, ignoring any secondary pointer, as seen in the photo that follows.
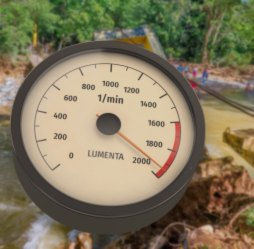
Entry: 1950 rpm
